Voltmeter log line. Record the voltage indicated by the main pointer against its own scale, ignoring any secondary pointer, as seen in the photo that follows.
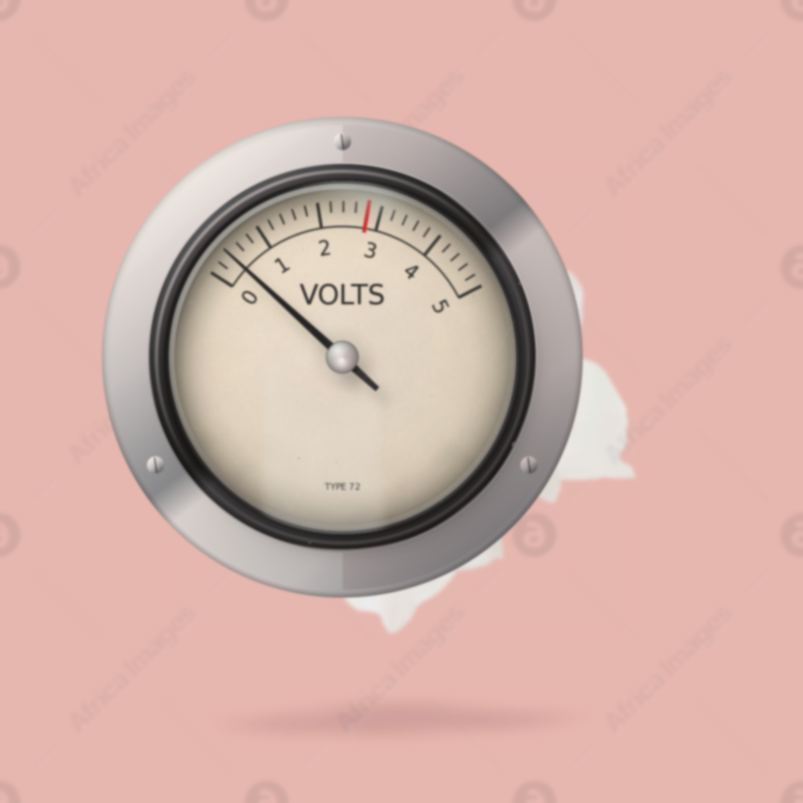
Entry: 0.4 V
